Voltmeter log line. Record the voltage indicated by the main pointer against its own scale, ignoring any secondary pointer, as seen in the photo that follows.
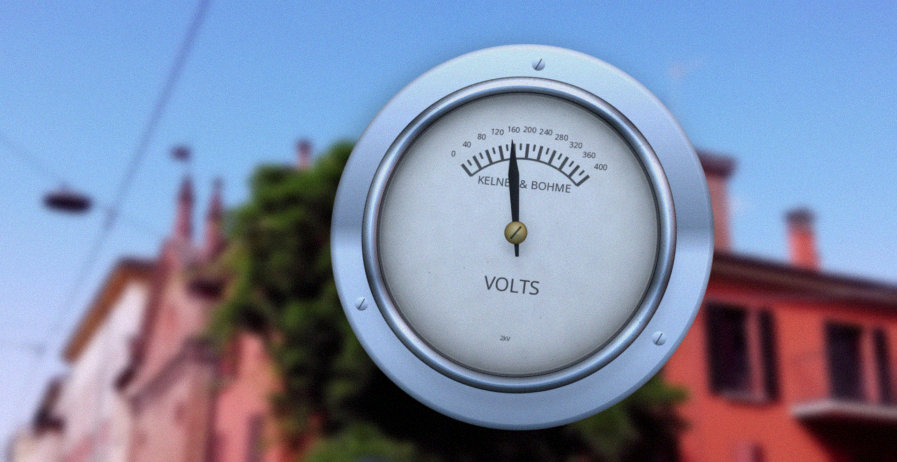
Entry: 160 V
